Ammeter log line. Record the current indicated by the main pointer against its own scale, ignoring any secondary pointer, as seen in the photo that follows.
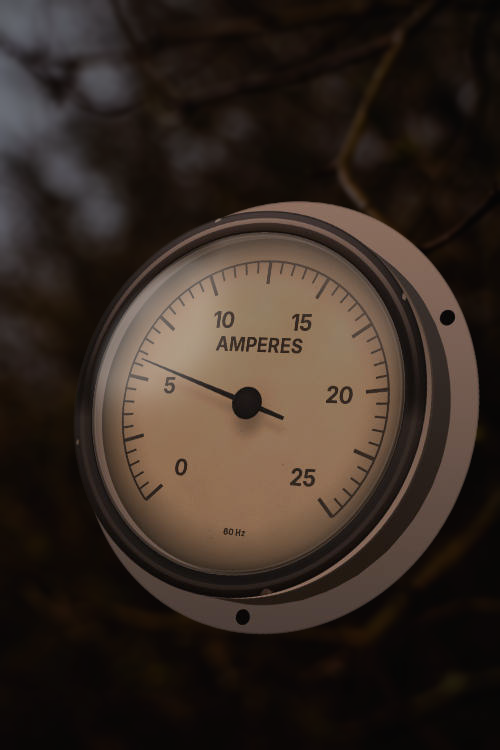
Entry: 5.75 A
